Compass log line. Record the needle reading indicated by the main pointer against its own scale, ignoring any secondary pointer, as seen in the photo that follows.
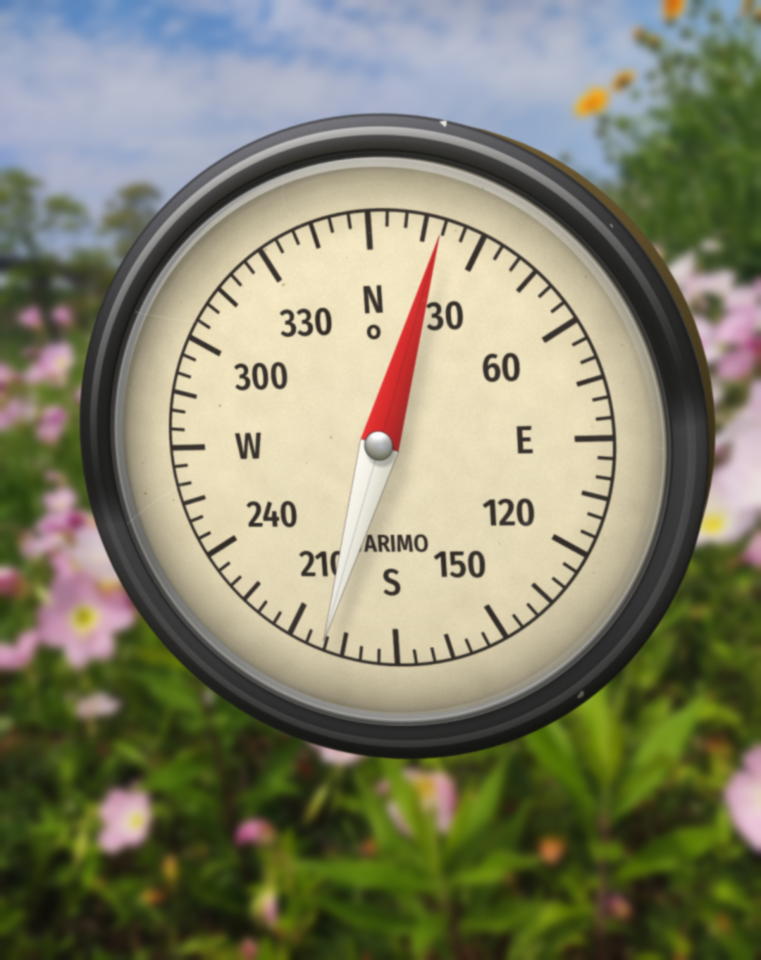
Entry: 20 °
